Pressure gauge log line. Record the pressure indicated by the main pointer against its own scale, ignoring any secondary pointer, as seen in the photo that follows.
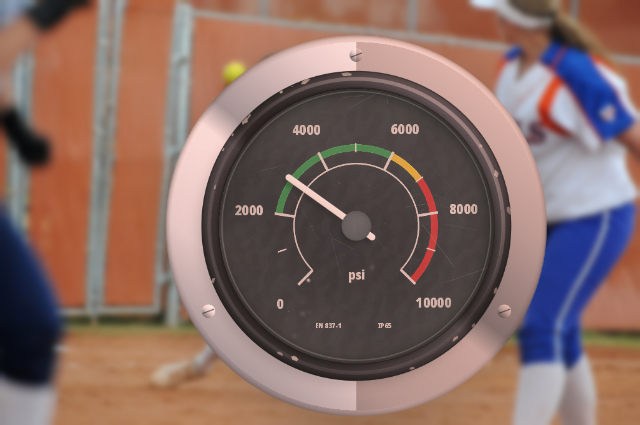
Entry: 3000 psi
